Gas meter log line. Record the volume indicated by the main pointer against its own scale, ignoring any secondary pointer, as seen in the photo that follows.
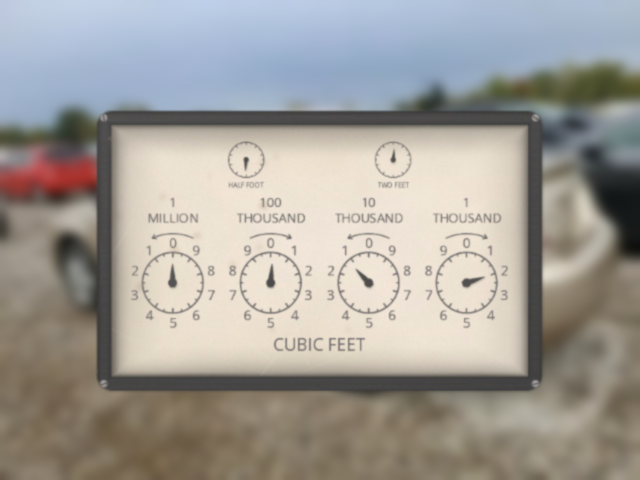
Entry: 1200 ft³
